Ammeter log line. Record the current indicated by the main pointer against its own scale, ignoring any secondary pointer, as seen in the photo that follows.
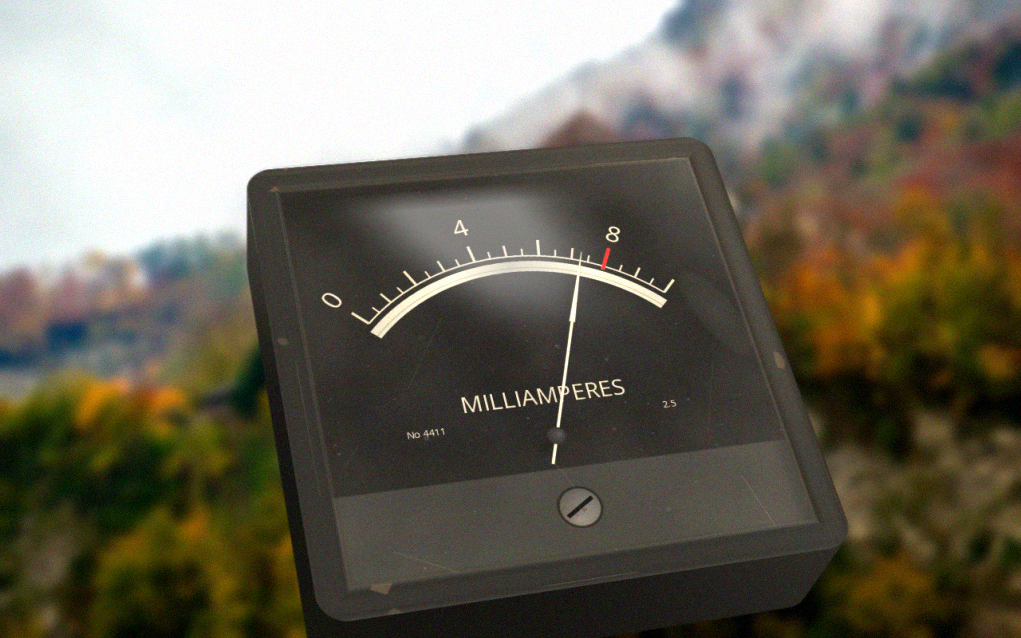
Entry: 7.25 mA
